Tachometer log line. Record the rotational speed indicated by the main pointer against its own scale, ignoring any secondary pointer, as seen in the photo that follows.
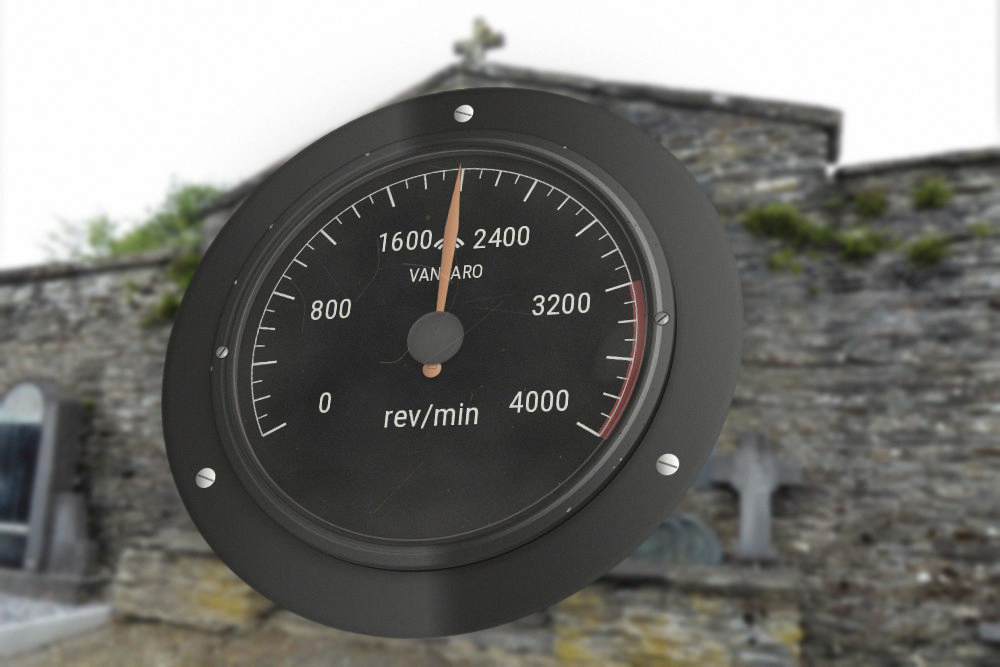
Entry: 2000 rpm
